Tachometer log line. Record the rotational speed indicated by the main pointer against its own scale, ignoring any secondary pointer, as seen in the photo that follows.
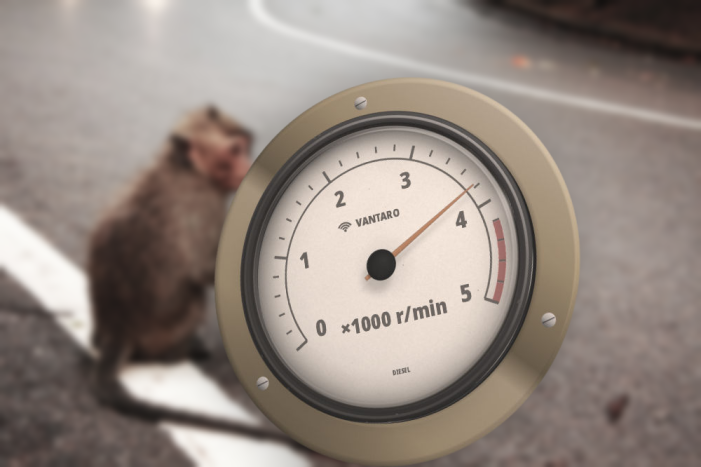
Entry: 3800 rpm
